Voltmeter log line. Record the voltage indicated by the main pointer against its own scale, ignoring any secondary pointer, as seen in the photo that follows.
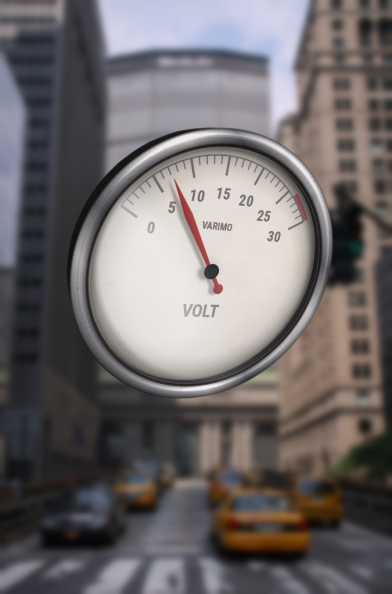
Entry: 7 V
